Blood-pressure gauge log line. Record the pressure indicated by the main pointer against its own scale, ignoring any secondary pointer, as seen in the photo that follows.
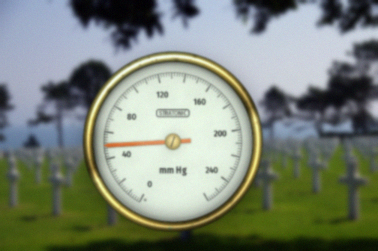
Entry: 50 mmHg
